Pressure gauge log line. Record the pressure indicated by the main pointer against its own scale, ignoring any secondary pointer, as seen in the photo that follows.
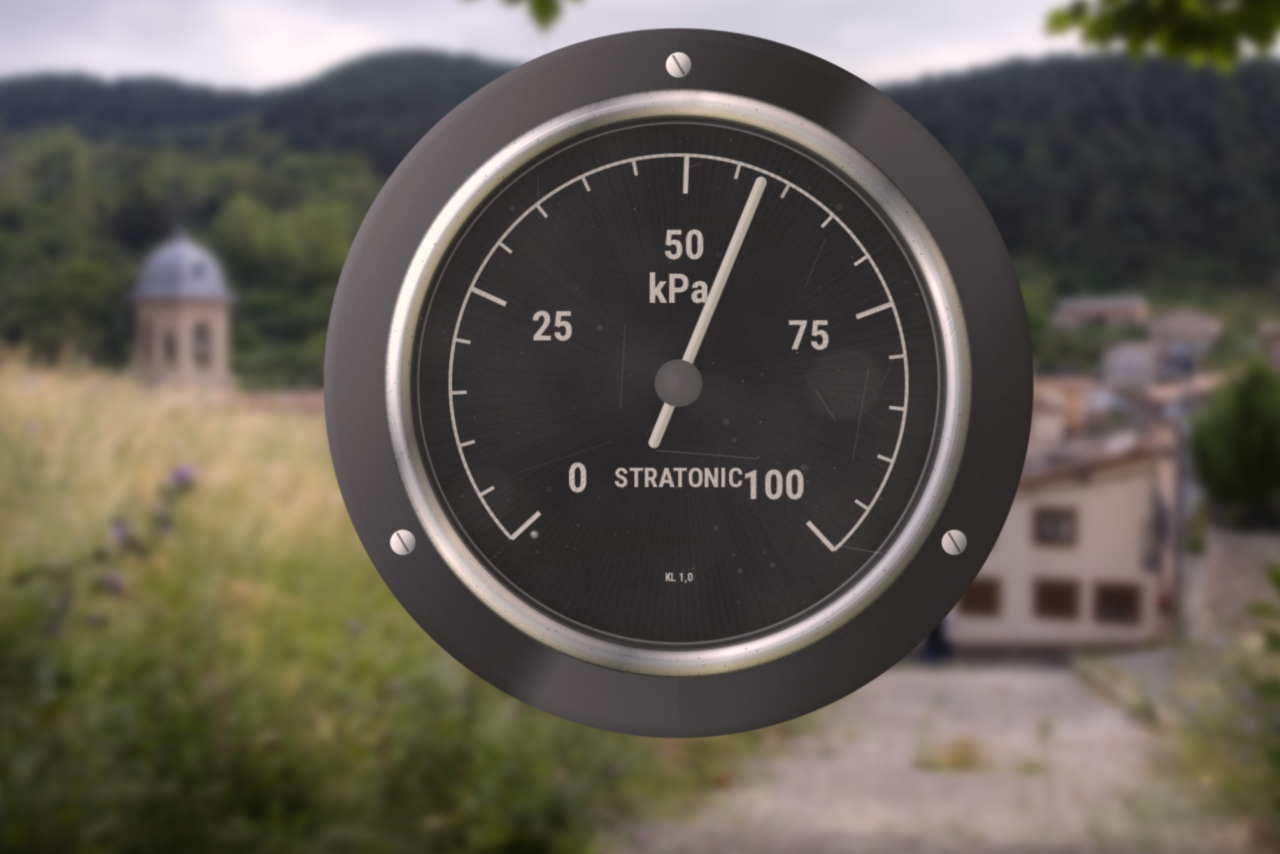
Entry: 57.5 kPa
